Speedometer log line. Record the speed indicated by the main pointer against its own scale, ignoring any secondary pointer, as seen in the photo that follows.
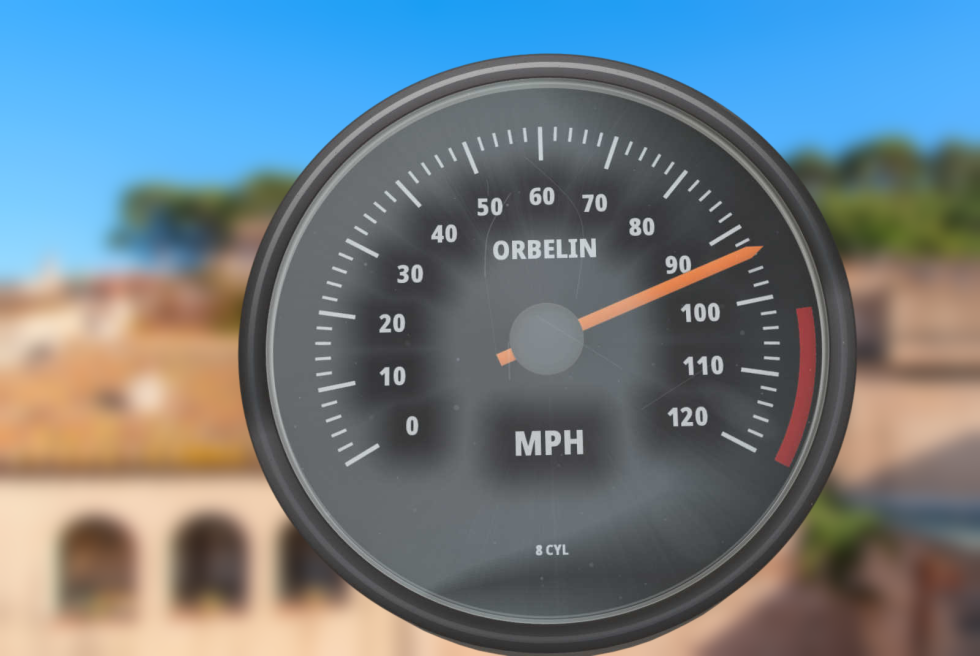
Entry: 94 mph
